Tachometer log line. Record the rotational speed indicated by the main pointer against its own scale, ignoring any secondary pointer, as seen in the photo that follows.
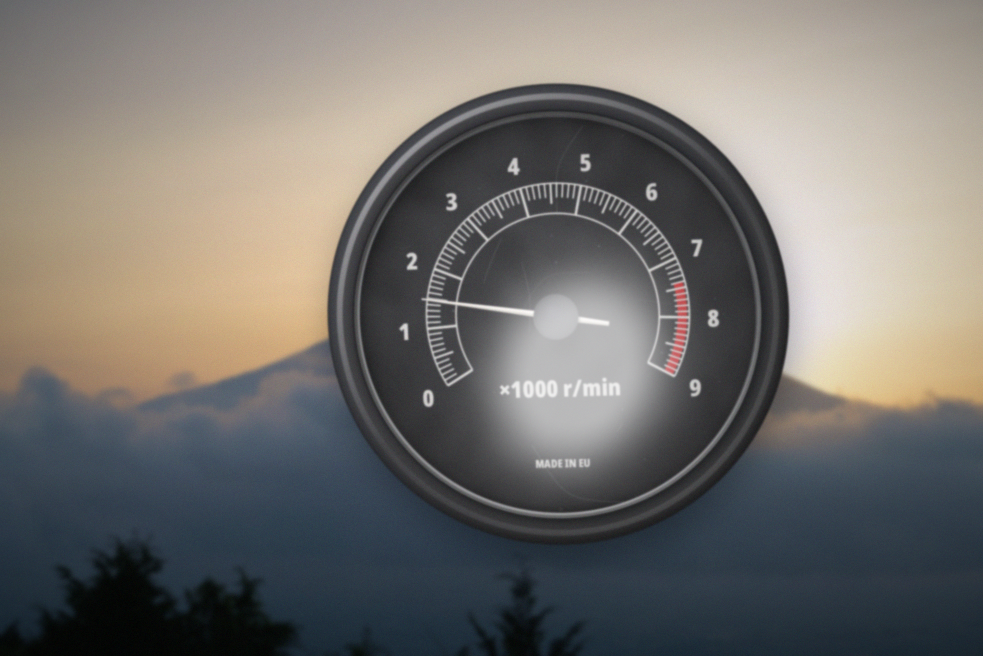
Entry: 1500 rpm
